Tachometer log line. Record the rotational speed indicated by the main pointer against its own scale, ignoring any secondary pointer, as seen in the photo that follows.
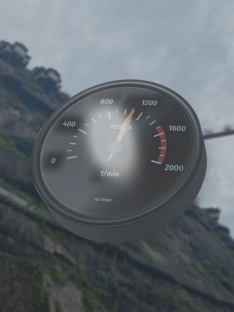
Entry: 1100 rpm
